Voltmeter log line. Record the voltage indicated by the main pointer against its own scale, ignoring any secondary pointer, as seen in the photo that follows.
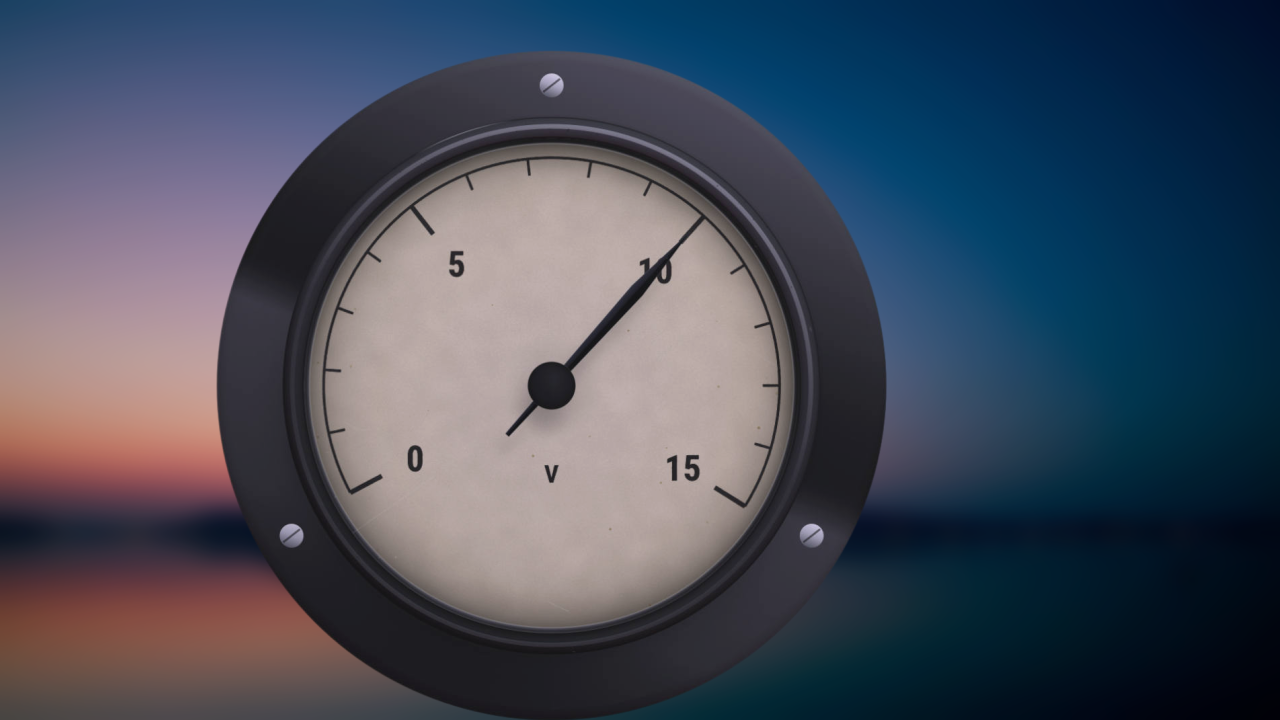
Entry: 10 V
